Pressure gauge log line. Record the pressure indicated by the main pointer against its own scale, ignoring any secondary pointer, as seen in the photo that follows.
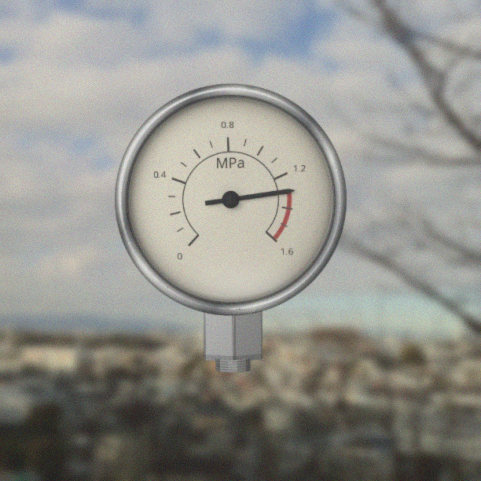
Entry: 1.3 MPa
